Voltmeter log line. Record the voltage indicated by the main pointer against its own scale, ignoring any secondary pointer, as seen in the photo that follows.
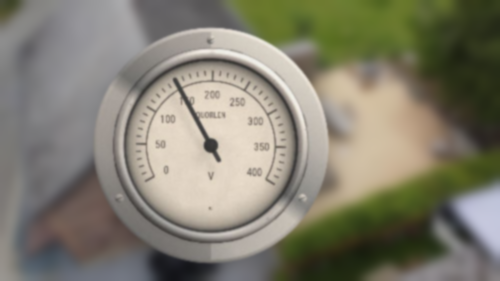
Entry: 150 V
